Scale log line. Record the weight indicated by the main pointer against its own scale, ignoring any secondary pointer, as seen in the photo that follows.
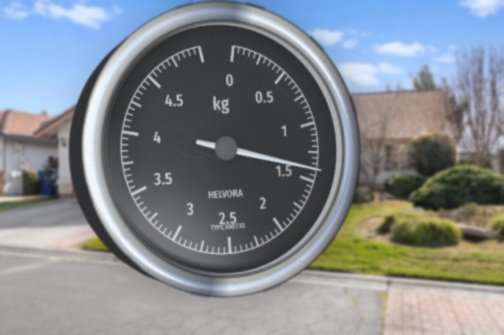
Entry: 1.4 kg
